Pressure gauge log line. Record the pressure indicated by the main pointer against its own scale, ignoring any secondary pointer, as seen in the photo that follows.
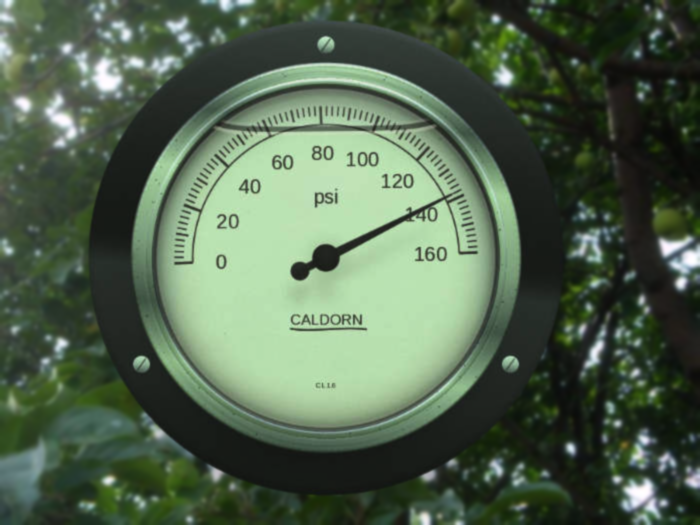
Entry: 138 psi
